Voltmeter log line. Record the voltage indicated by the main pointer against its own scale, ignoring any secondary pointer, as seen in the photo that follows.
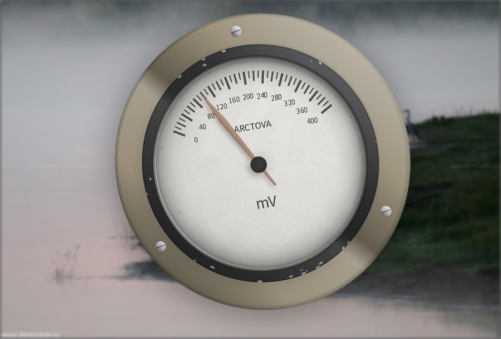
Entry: 100 mV
